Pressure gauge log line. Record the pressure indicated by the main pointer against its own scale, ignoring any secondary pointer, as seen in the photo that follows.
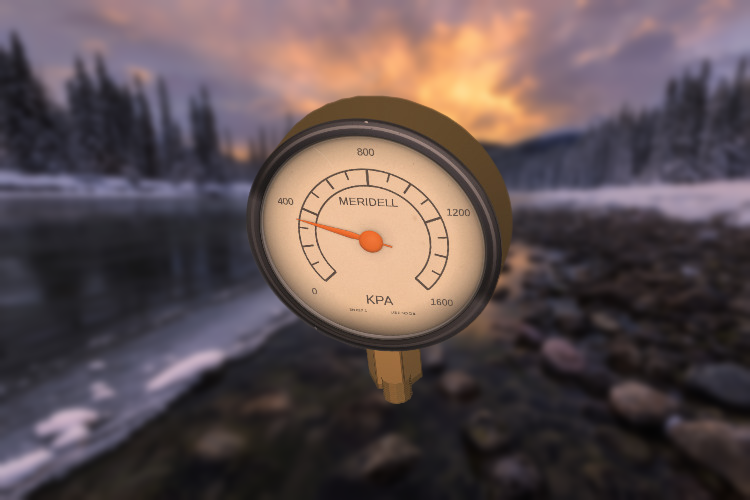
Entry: 350 kPa
